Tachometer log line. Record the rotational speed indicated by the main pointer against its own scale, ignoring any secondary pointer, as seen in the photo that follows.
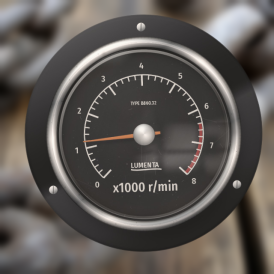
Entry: 1200 rpm
